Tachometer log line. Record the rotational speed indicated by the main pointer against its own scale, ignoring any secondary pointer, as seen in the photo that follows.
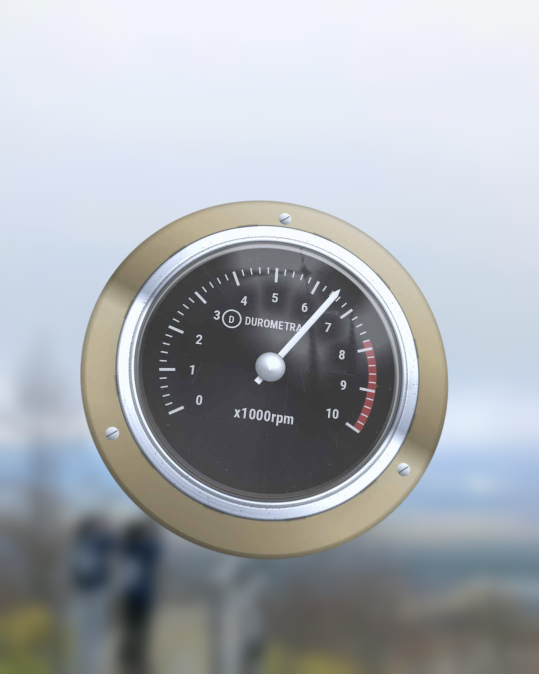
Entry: 6500 rpm
